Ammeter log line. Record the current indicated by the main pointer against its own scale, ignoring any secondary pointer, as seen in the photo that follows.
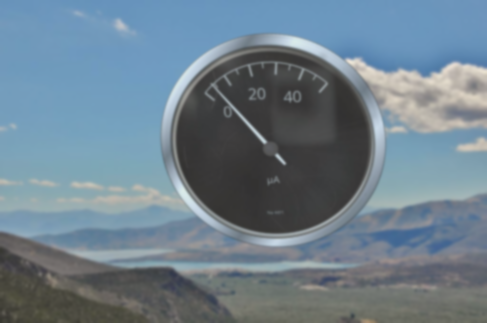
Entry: 5 µA
